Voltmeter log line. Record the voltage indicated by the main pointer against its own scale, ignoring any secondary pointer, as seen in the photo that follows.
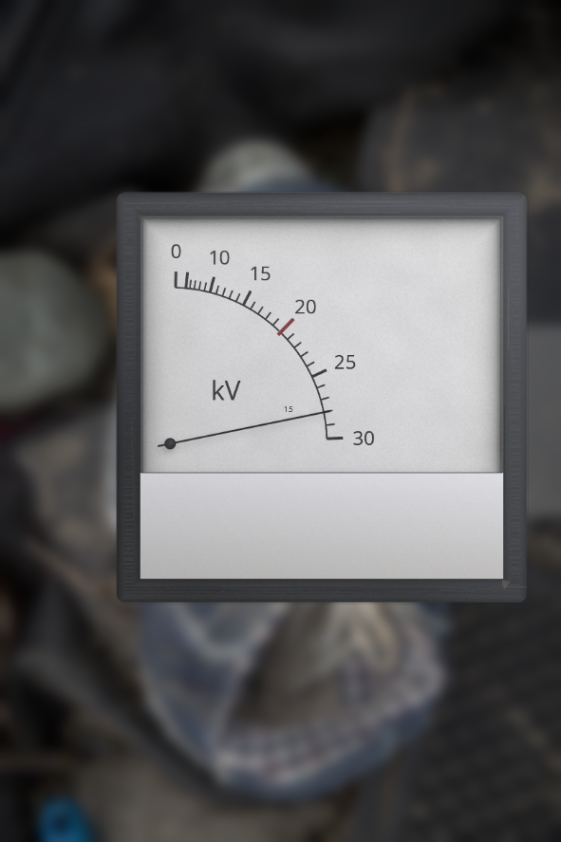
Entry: 28 kV
